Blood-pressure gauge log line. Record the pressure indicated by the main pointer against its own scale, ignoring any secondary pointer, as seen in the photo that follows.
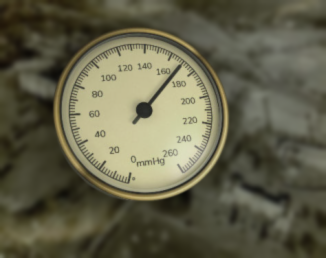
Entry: 170 mmHg
